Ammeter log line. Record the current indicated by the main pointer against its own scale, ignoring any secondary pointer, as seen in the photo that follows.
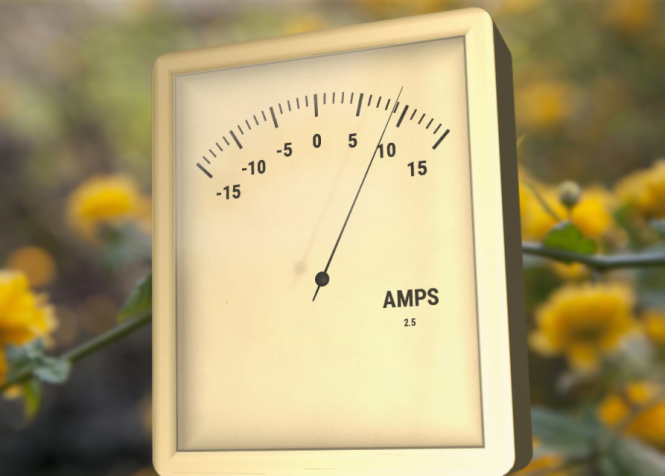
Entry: 9 A
